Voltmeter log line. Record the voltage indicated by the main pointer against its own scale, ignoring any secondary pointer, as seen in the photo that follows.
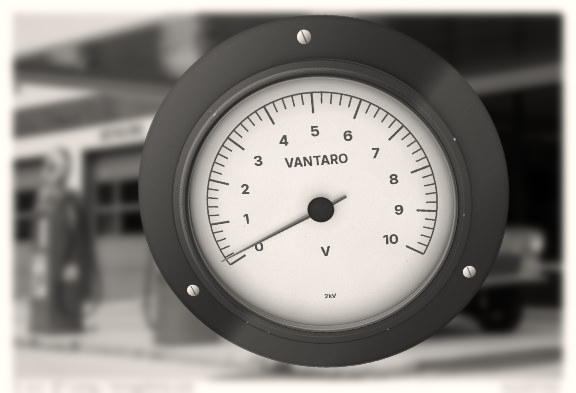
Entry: 0.2 V
